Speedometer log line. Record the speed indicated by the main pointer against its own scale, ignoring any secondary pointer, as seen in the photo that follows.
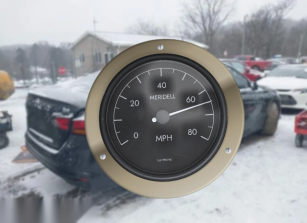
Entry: 65 mph
